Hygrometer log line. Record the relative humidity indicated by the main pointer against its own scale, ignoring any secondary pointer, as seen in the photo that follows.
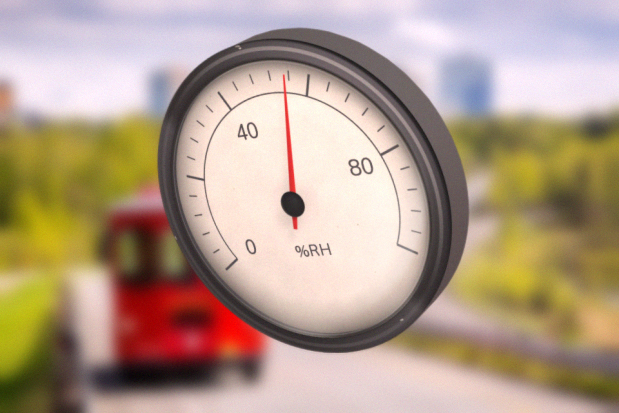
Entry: 56 %
